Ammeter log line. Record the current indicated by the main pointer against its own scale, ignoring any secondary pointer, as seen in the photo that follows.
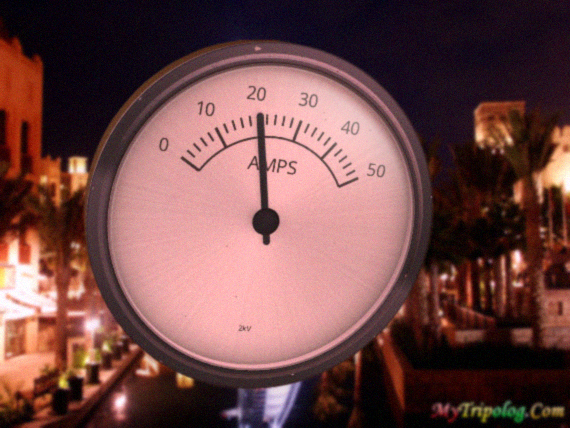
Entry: 20 A
